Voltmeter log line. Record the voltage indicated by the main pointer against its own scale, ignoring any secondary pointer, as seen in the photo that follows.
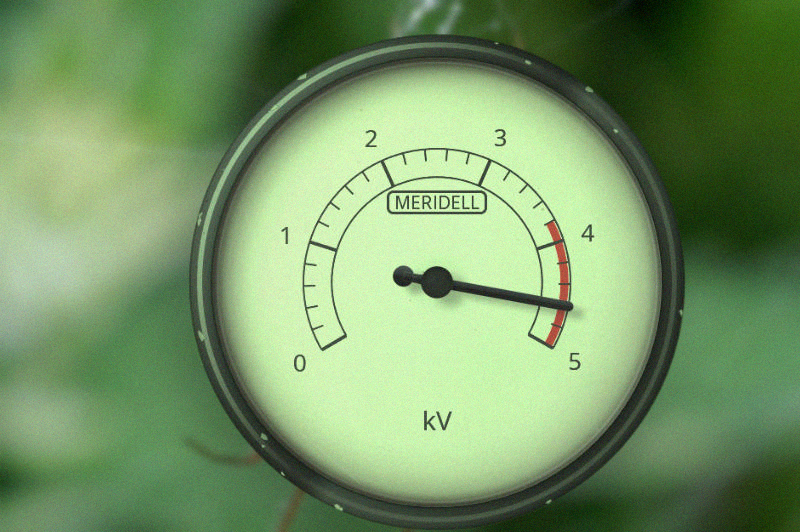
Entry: 4.6 kV
